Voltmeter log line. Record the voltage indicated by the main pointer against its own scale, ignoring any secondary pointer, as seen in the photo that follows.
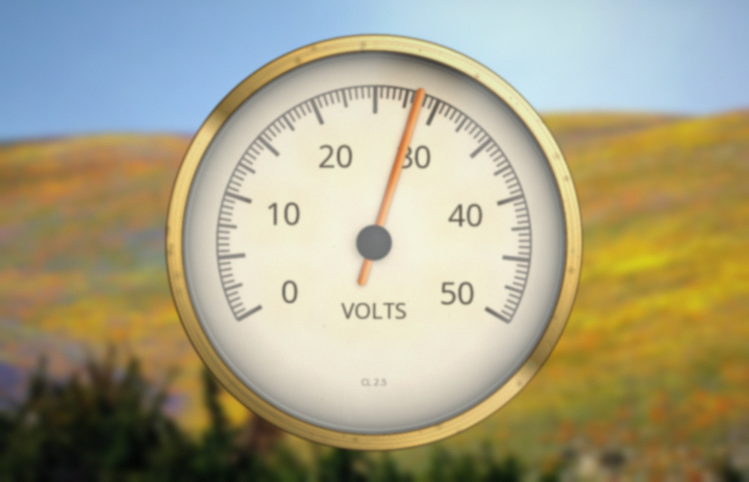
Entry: 28.5 V
